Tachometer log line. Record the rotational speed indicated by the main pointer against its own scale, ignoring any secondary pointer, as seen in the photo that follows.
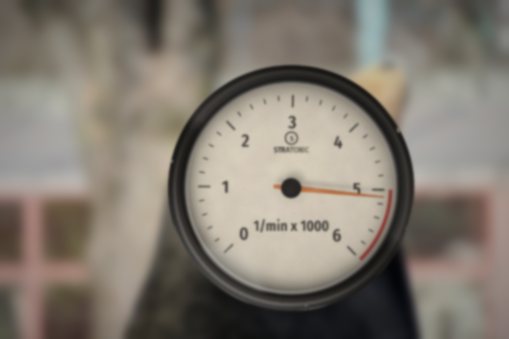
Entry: 5100 rpm
